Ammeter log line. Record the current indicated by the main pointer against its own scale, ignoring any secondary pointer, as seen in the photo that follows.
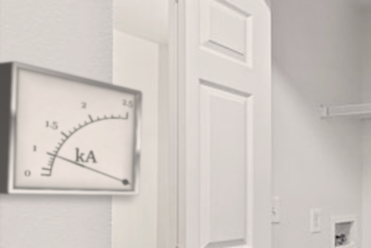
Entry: 1 kA
